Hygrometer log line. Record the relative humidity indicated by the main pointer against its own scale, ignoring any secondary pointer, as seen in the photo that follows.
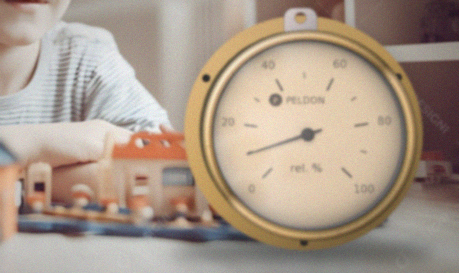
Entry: 10 %
